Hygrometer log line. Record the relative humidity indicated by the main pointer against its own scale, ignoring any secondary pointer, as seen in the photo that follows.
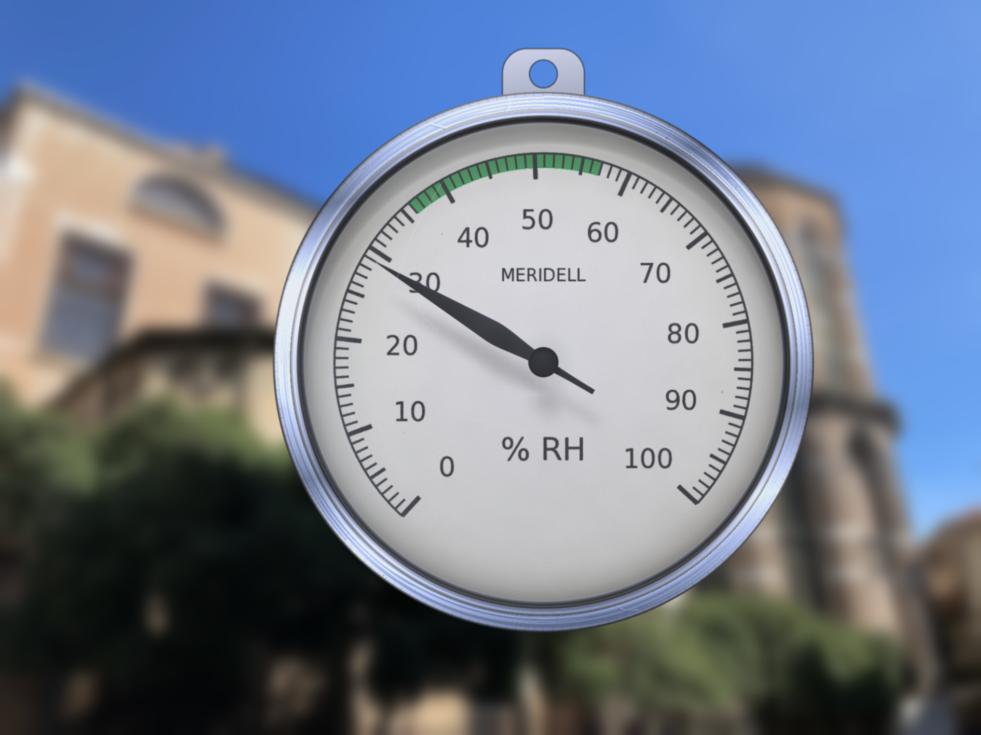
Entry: 29 %
